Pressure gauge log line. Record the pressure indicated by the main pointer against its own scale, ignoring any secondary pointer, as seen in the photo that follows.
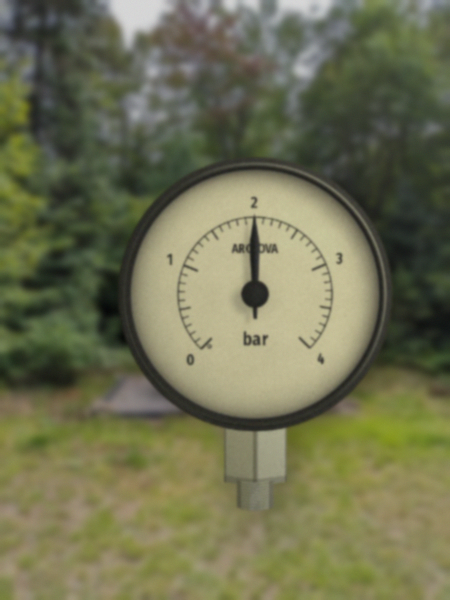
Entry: 2 bar
